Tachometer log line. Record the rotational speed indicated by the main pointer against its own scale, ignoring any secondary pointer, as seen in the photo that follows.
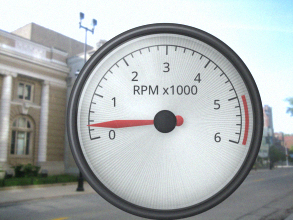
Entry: 300 rpm
